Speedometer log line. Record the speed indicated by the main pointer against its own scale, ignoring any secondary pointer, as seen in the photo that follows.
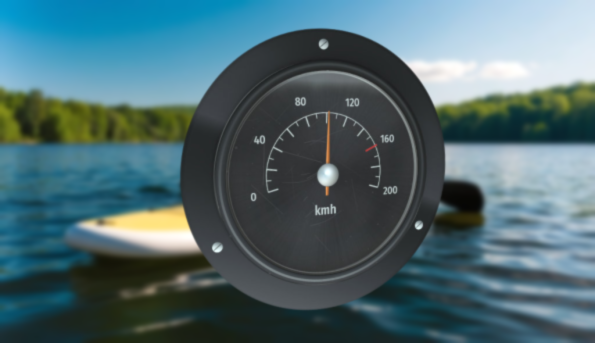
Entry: 100 km/h
